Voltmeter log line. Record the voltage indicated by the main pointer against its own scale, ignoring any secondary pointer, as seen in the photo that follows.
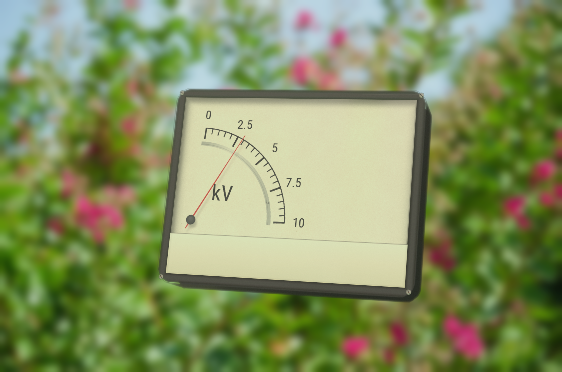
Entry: 3 kV
